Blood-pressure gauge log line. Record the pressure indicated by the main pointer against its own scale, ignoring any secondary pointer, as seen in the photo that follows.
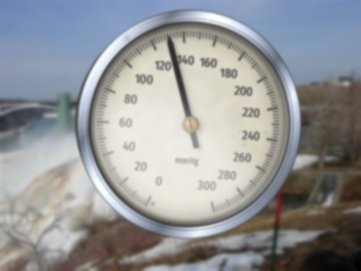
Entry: 130 mmHg
